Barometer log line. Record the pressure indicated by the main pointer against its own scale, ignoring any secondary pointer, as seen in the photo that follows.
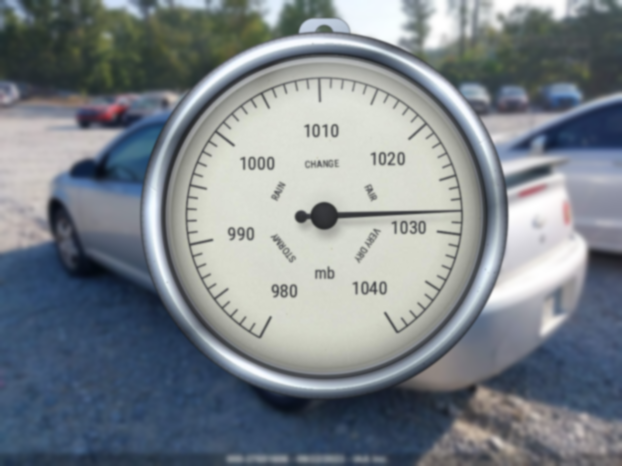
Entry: 1028 mbar
